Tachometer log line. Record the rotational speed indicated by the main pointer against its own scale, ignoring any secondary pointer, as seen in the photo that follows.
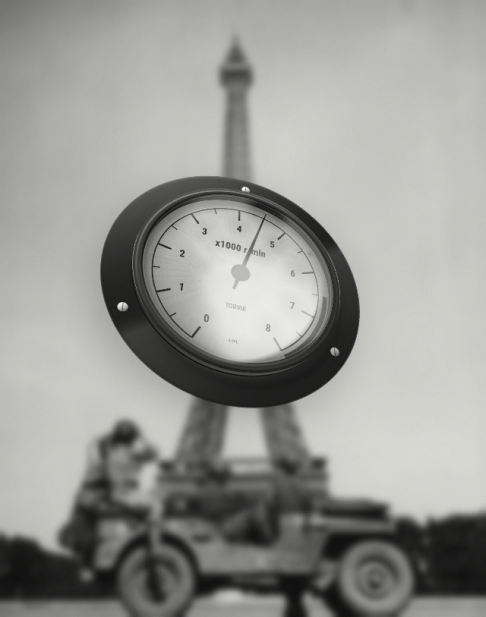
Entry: 4500 rpm
